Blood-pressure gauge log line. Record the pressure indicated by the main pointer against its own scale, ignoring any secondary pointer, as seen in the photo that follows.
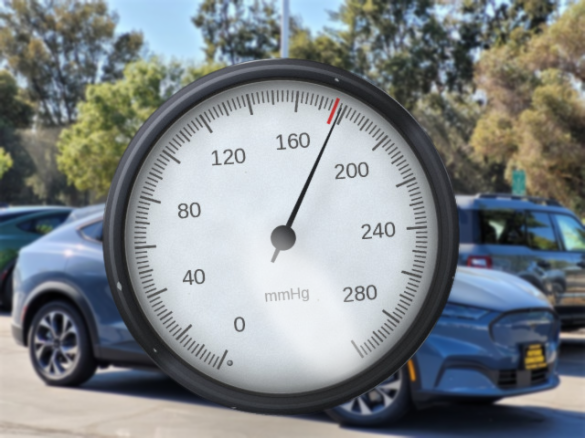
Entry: 178 mmHg
